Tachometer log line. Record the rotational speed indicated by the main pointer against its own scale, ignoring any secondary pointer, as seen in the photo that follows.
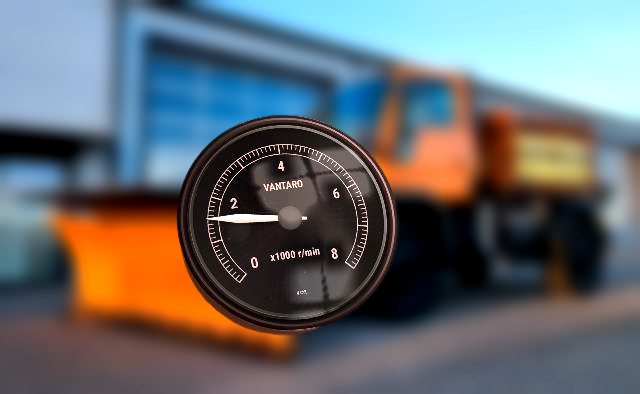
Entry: 1500 rpm
